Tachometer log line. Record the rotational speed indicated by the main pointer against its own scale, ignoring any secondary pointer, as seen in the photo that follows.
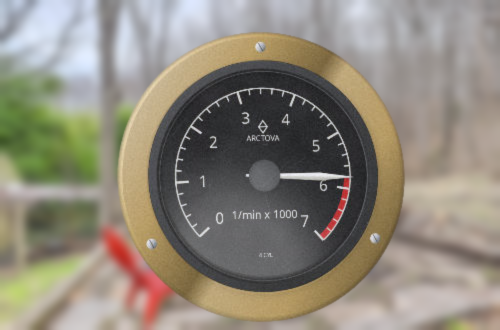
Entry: 5800 rpm
